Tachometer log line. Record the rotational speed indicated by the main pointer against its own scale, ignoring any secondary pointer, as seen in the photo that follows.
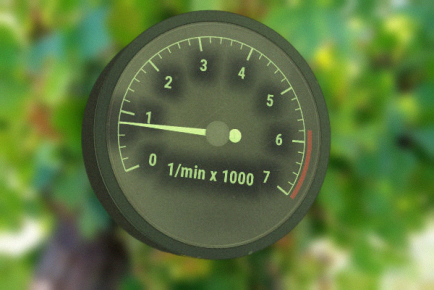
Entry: 800 rpm
